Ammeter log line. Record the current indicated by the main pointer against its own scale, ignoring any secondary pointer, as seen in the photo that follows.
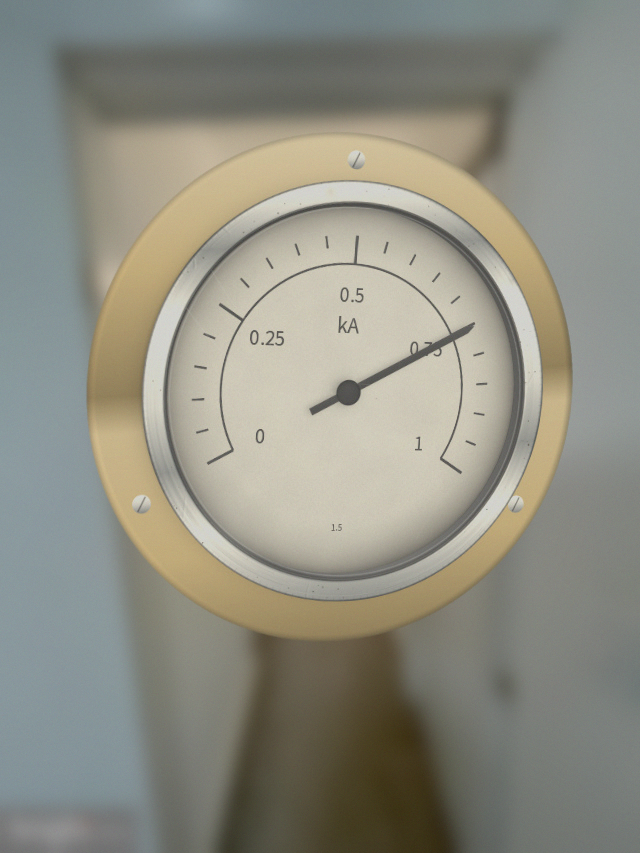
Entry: 0.75 kA
